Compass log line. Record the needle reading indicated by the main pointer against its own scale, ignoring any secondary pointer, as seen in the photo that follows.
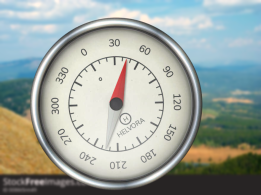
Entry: 45 °
